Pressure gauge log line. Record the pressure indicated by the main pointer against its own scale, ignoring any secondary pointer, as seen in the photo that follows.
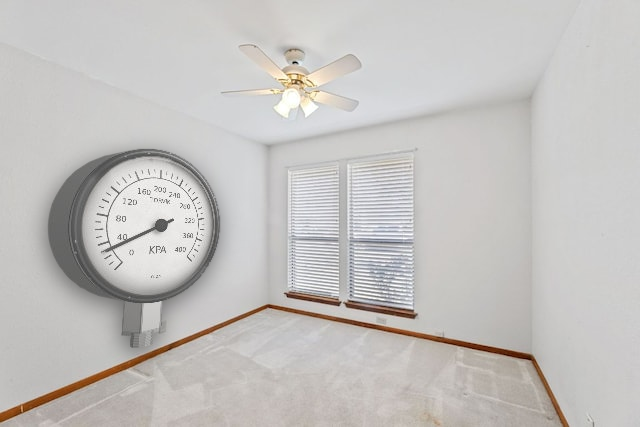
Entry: 30 kPa
